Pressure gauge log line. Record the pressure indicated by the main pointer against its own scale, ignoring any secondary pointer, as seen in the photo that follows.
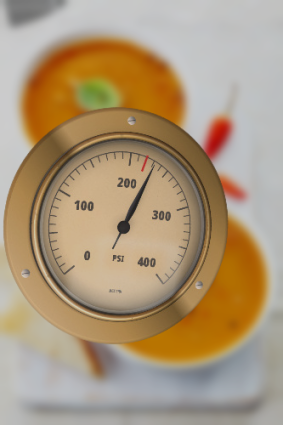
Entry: 230 psi
